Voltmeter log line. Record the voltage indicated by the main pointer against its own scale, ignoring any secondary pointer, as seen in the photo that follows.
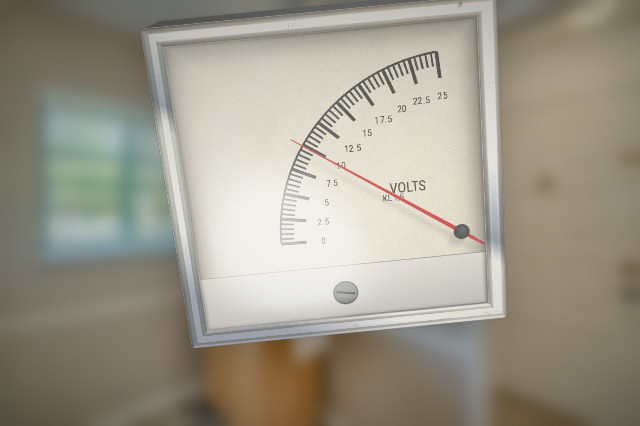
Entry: 10 V
